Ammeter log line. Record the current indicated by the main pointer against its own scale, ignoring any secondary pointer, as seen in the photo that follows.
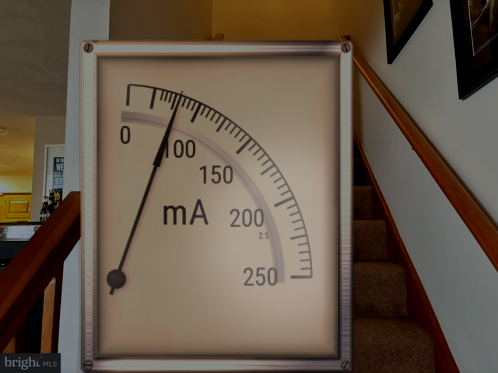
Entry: 80 mA
